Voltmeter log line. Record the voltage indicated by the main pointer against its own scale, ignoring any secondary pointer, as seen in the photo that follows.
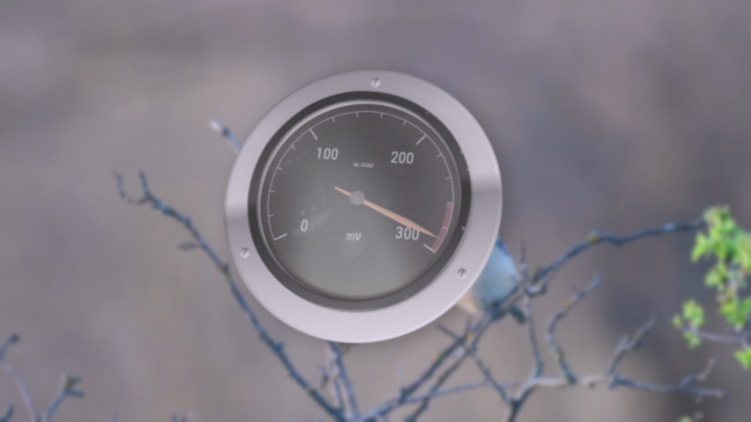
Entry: 290 mV
